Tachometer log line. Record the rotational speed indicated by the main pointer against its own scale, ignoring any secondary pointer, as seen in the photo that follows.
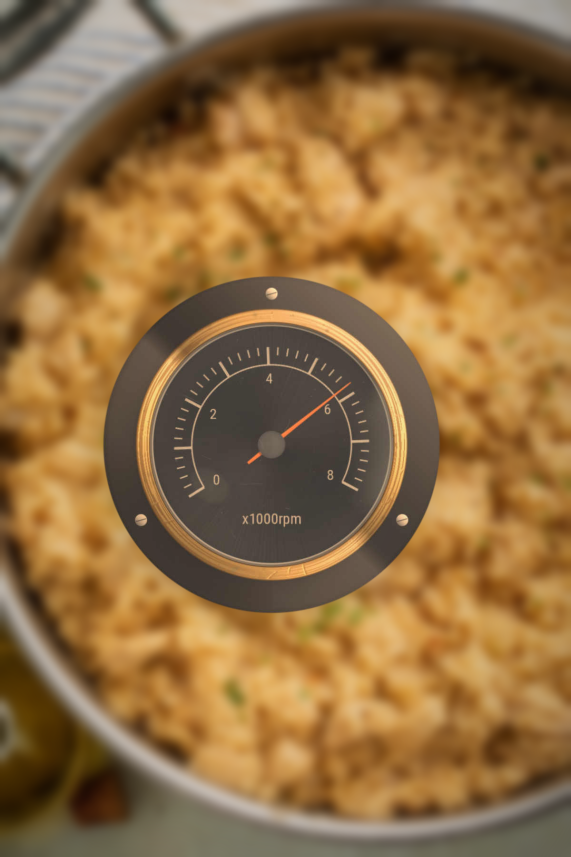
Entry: 5800 rpm
